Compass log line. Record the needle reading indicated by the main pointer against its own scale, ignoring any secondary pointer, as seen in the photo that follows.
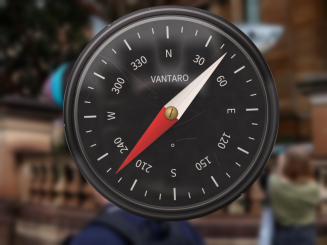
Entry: 225 °
